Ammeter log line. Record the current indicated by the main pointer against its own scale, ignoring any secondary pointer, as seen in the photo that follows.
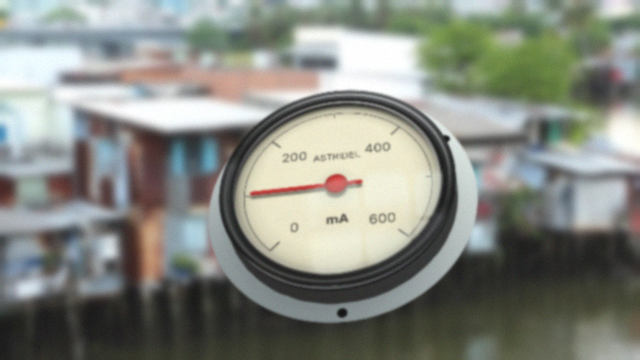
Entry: 100 mA
